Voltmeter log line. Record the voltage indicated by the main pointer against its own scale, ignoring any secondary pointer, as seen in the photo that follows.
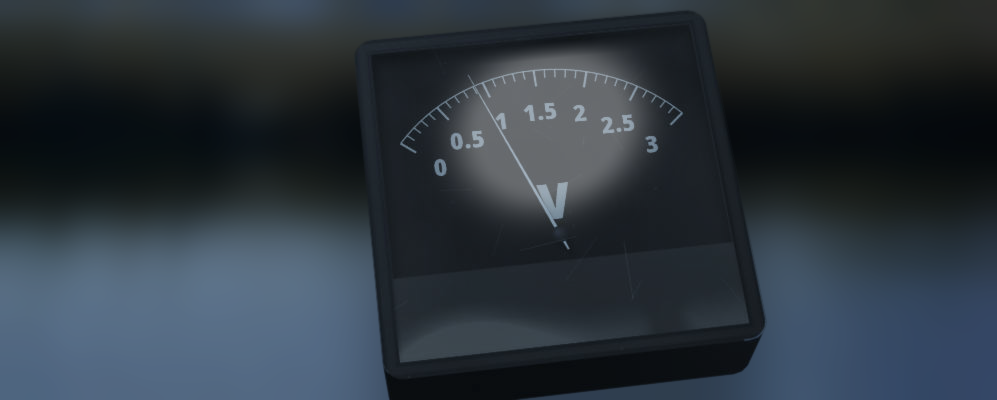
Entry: 0.9 V
